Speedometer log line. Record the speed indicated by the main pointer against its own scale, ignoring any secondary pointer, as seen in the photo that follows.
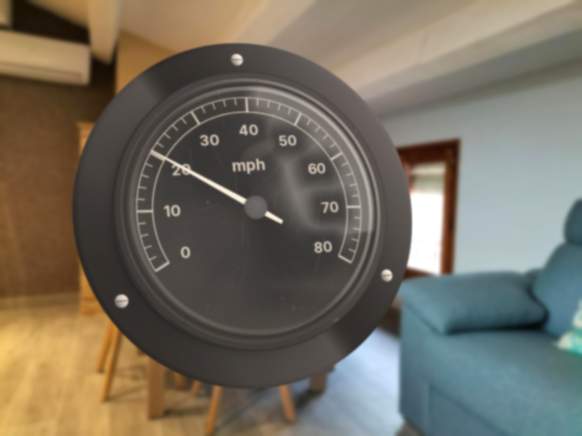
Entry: 20 mph
